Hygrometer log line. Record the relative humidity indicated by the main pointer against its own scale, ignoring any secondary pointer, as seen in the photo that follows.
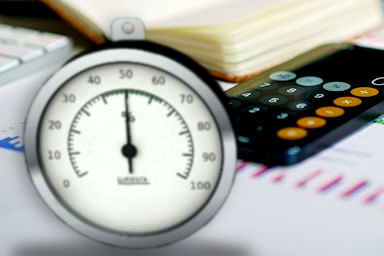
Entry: 50 %
